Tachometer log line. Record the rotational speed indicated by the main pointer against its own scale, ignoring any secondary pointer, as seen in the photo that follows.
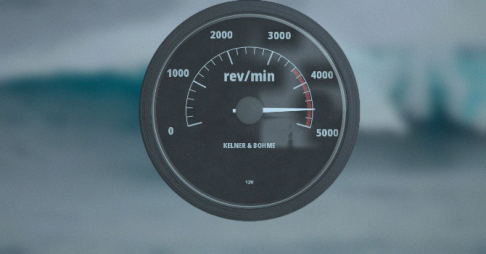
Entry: 4600 rpm
